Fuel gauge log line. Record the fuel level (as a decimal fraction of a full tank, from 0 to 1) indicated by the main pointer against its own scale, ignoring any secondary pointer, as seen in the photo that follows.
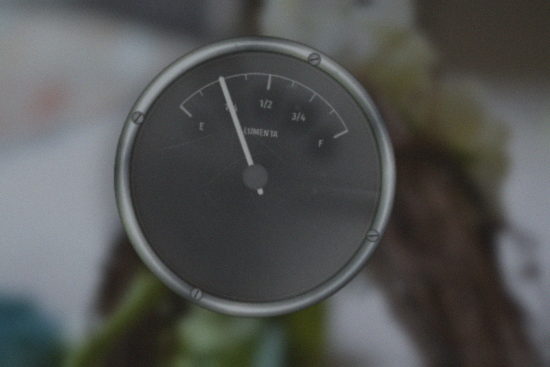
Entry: 0.25
